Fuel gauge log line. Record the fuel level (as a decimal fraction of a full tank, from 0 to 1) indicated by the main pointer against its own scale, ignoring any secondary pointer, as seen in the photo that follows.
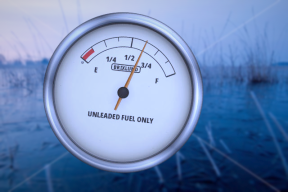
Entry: 0.625
